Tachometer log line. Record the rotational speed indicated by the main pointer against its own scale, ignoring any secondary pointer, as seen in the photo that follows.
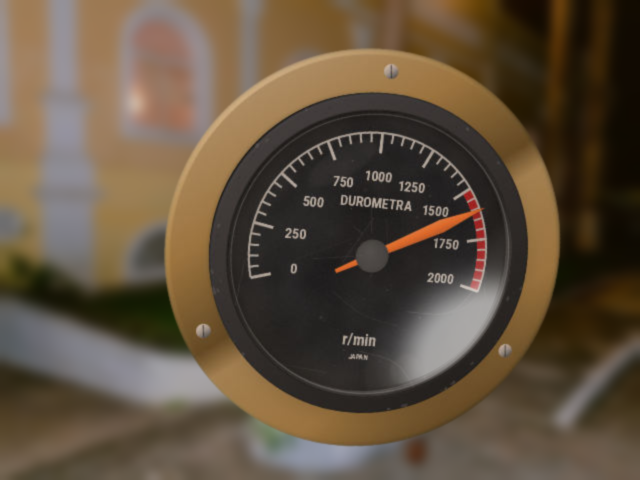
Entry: 1600 rpm
